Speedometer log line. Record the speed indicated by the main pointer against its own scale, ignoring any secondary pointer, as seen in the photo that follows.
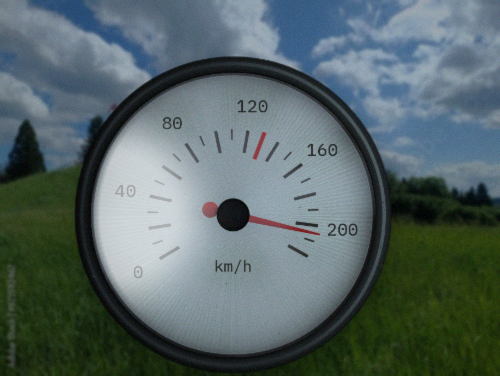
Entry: 205 km/h
